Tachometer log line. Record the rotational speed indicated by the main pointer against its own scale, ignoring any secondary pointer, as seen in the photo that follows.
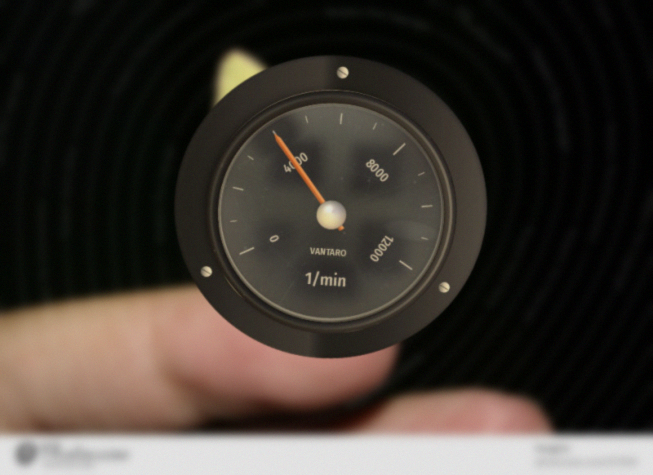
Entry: 4000 rpm
